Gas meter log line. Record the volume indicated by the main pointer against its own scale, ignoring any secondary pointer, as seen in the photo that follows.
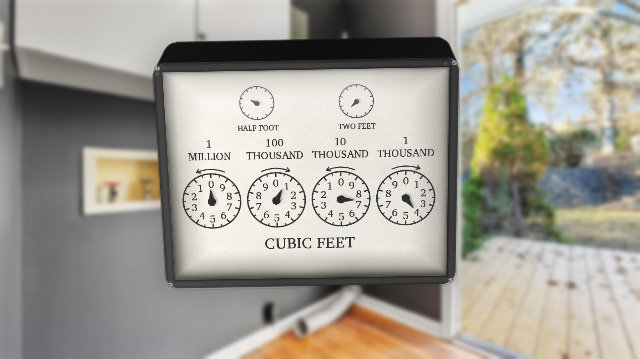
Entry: 7400 ft³
